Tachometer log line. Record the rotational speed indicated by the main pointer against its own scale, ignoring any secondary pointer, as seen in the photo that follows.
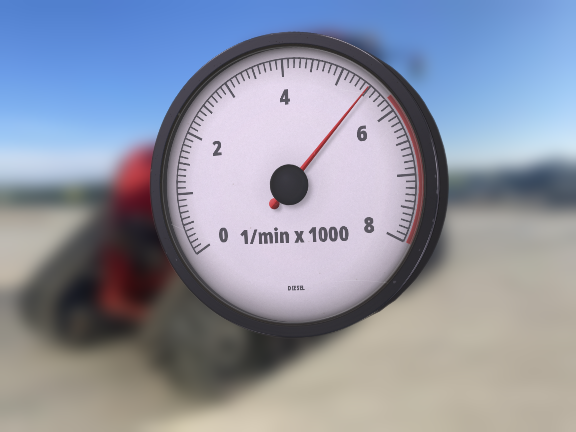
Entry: 5500 rpm
